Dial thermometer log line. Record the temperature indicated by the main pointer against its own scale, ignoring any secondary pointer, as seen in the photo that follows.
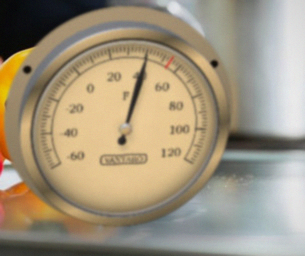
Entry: 40 °F
